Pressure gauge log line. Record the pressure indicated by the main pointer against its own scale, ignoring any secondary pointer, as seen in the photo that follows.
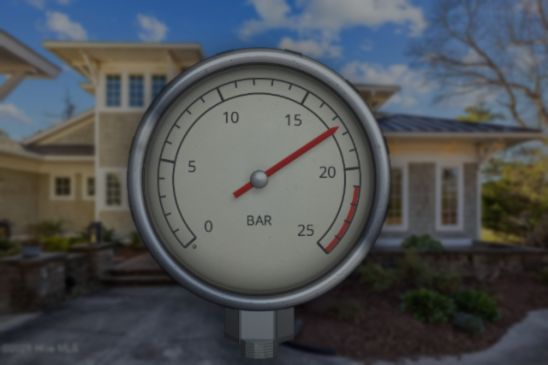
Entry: 17.5 bar
